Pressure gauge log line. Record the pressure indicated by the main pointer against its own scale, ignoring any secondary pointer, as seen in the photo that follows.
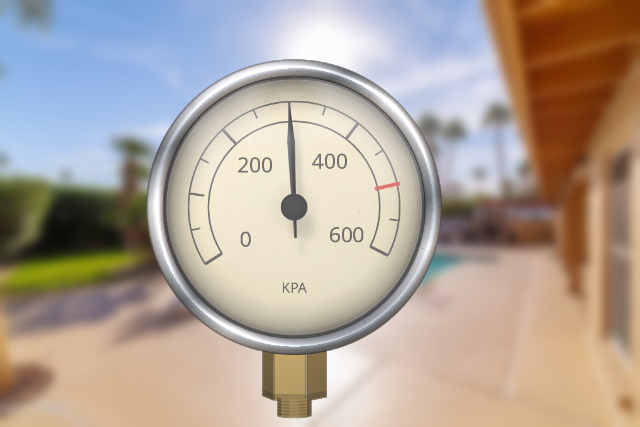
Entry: 300 kPa
